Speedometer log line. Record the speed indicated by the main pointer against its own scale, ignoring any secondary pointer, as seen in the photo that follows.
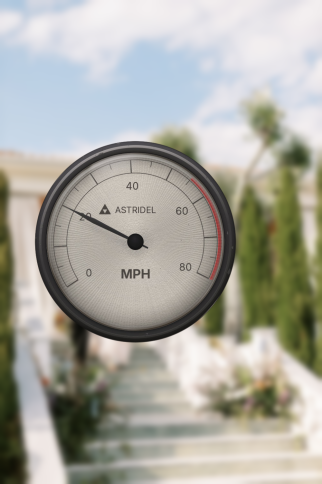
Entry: 20 mph
